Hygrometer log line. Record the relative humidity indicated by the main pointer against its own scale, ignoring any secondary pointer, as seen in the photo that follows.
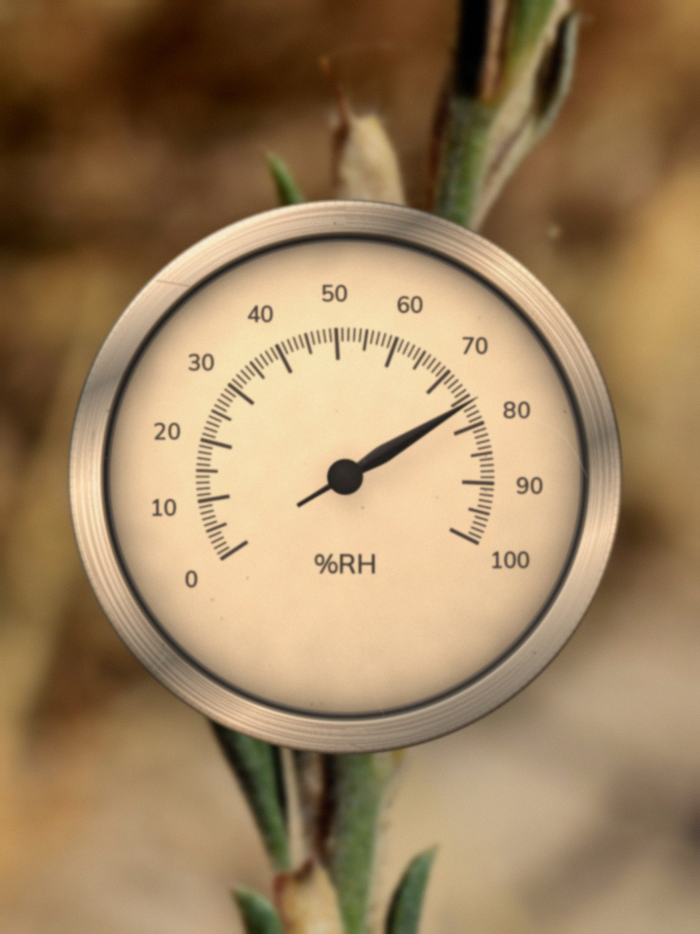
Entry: 76 %
